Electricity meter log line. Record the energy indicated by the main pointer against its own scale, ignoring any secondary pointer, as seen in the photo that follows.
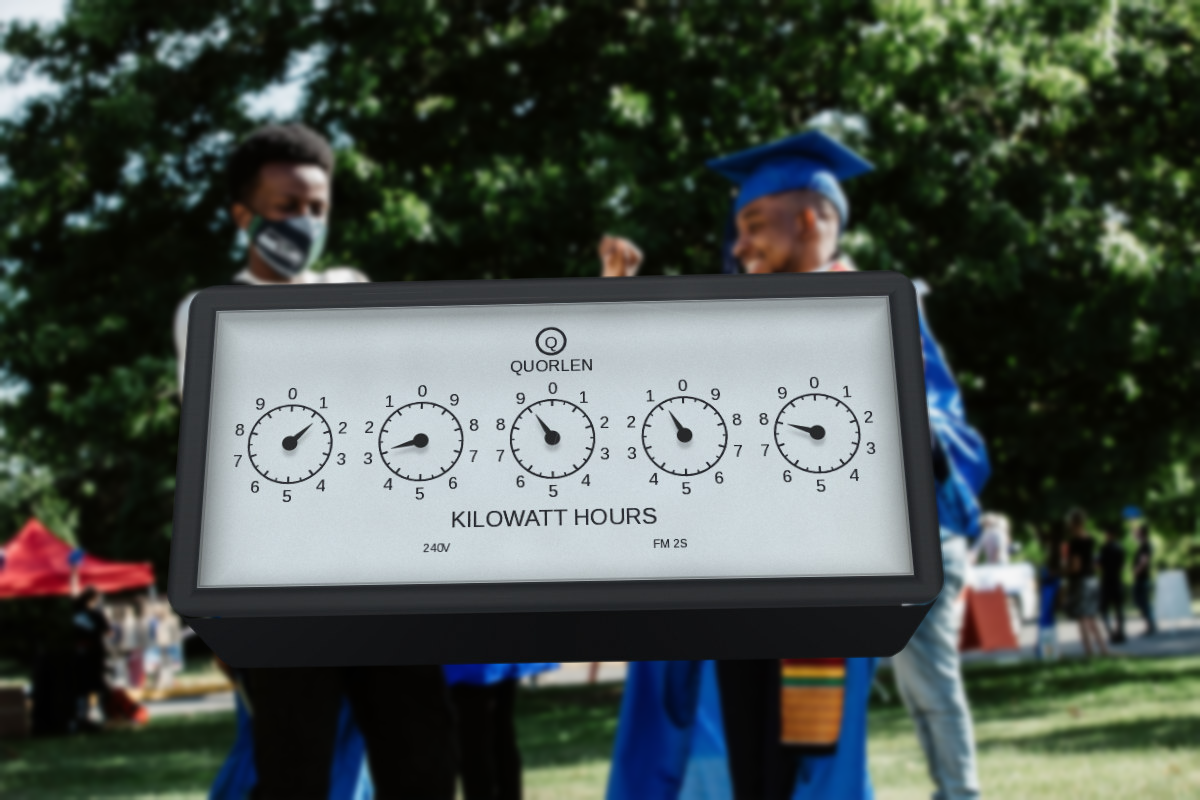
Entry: 12908 kWh
